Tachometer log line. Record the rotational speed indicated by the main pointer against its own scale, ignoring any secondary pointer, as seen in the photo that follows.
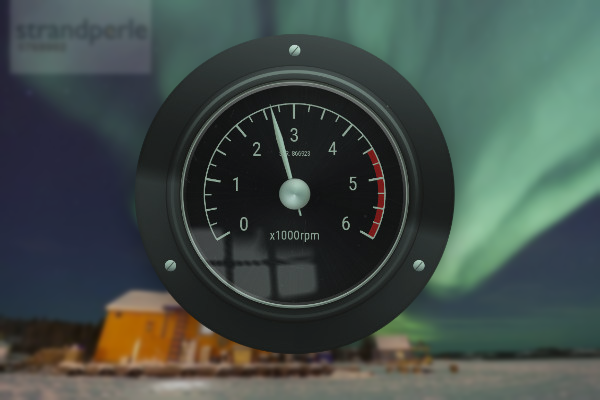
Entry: 2625 rpm
